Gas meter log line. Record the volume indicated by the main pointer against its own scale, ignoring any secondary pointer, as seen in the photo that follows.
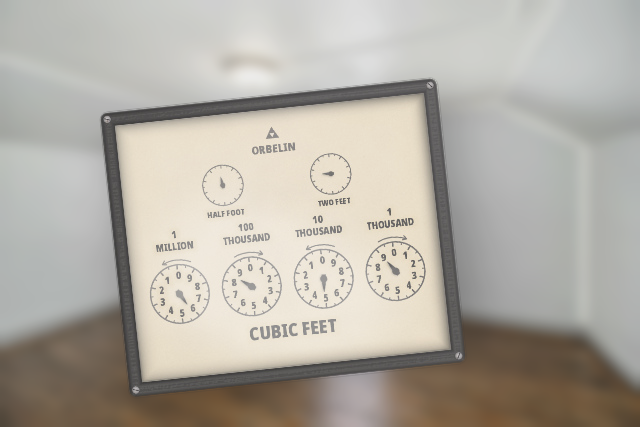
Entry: 584900 ft³
